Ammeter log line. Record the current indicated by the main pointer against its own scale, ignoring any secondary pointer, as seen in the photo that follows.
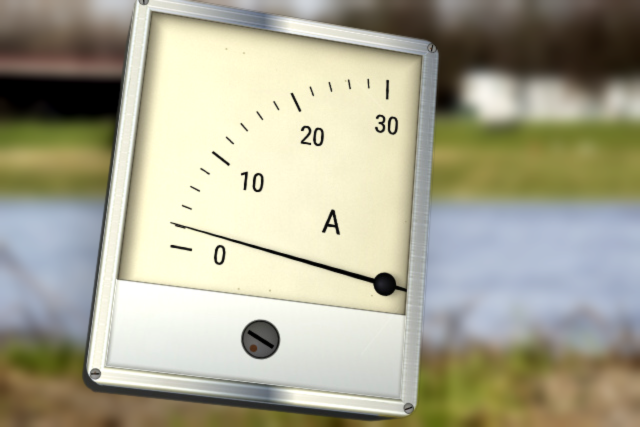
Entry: 2 A
